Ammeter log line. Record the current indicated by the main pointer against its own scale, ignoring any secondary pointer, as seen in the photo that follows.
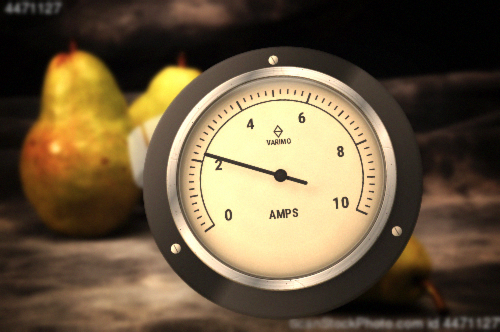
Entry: 2.2 A
